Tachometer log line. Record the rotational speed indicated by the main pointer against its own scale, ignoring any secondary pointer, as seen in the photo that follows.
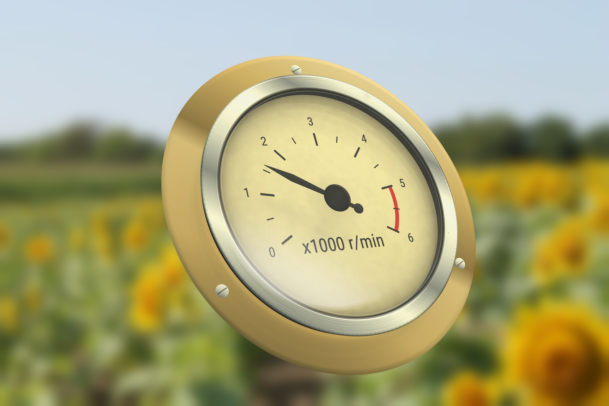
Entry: 1500 rpm
